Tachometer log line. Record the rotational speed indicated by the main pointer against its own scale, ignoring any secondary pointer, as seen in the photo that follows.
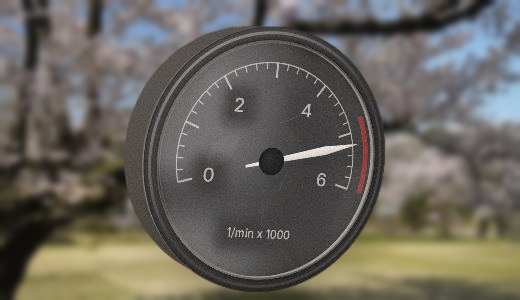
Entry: 5200 rpm
